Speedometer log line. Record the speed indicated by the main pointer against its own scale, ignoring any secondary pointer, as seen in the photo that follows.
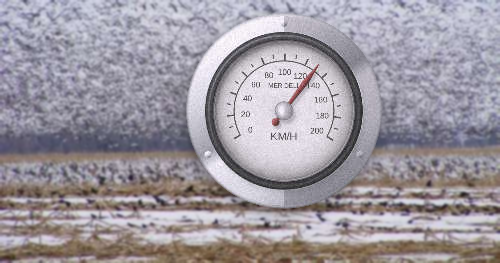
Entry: 130 km/h
